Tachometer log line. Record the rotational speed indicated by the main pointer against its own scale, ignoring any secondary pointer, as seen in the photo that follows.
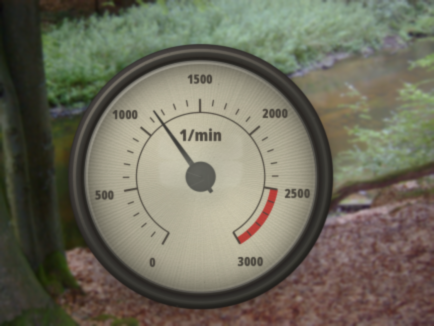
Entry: 1150 rpm
